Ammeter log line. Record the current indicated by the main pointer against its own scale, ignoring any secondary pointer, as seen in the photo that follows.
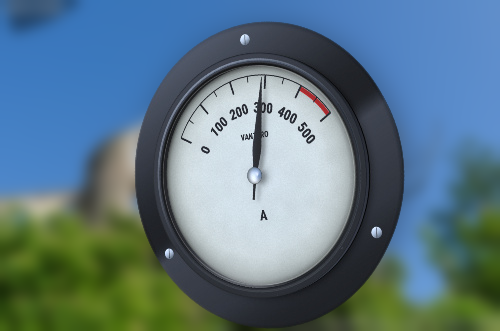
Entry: 300 A
